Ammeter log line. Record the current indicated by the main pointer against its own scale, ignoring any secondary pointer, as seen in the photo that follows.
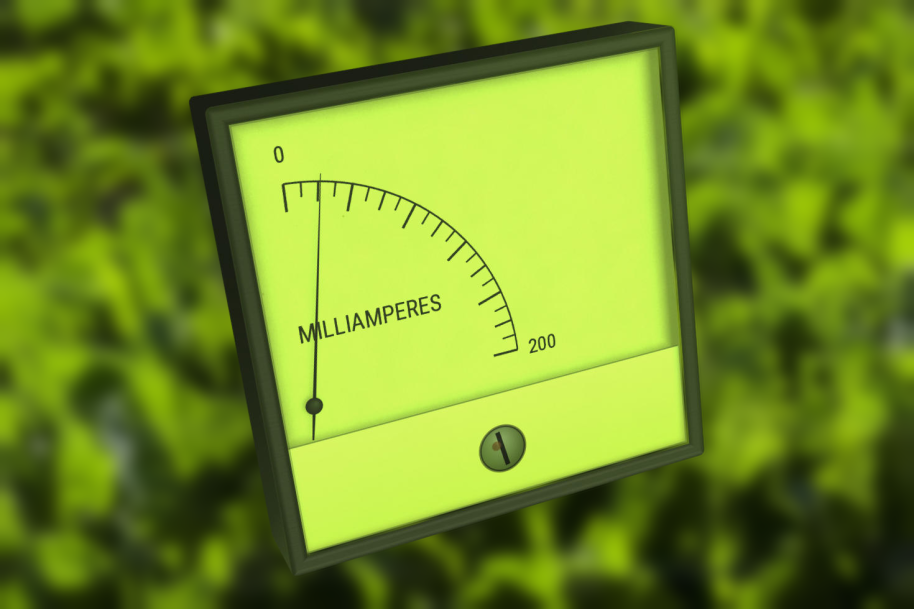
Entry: 20 mA
